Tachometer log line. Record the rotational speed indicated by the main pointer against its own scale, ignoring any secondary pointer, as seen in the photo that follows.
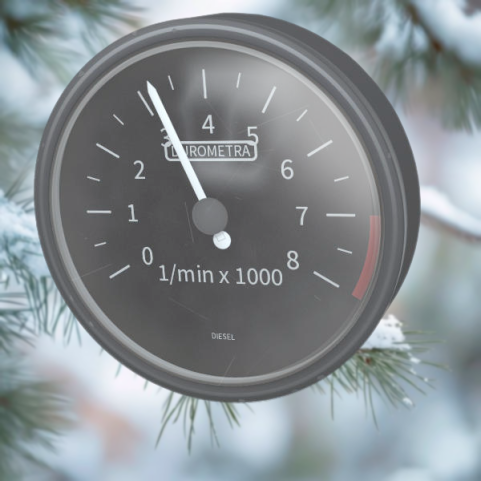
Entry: 3250 rpm
